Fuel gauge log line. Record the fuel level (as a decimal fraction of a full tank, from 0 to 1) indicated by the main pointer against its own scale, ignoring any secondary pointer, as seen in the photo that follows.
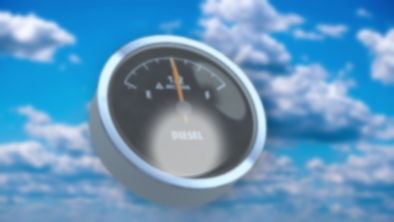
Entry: 0.5
